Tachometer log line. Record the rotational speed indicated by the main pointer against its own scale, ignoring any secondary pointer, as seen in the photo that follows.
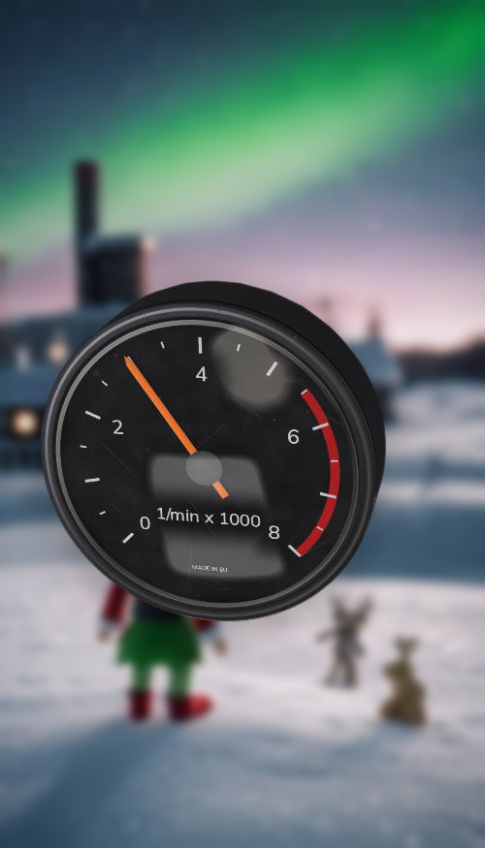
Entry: 3000 rpm
